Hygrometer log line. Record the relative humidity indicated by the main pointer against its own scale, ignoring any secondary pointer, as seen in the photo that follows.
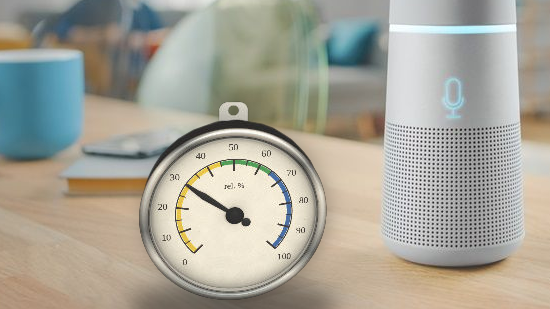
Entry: 30 %
